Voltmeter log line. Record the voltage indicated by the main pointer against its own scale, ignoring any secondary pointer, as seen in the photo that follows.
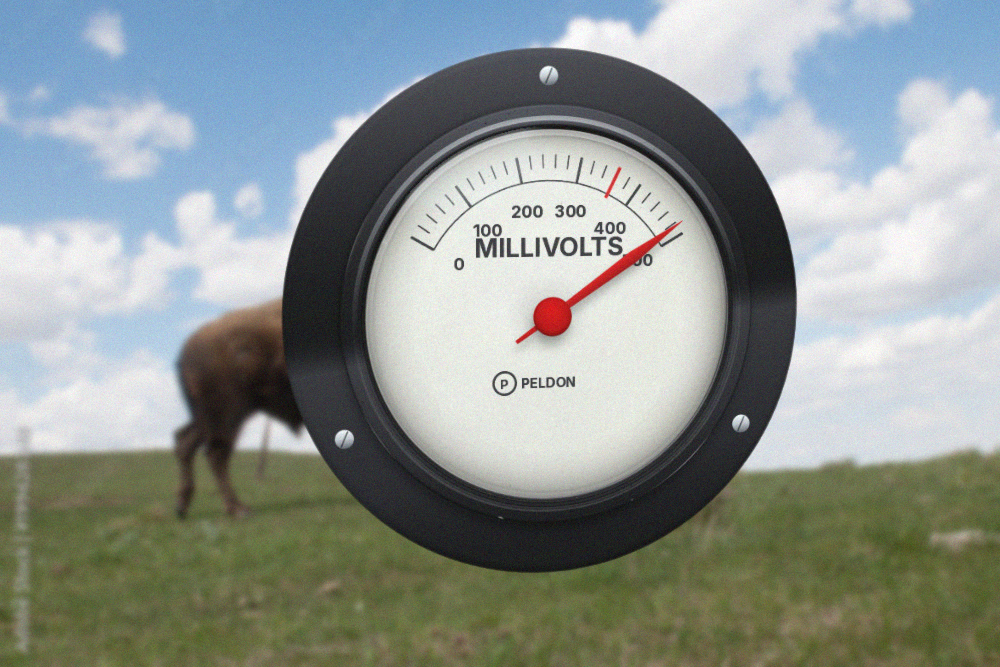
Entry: 480 mV
